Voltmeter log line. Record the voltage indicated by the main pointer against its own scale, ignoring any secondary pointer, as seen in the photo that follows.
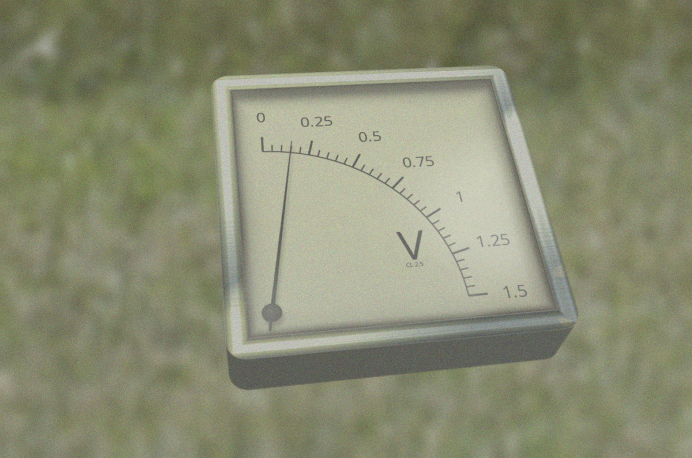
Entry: 0.15 V
